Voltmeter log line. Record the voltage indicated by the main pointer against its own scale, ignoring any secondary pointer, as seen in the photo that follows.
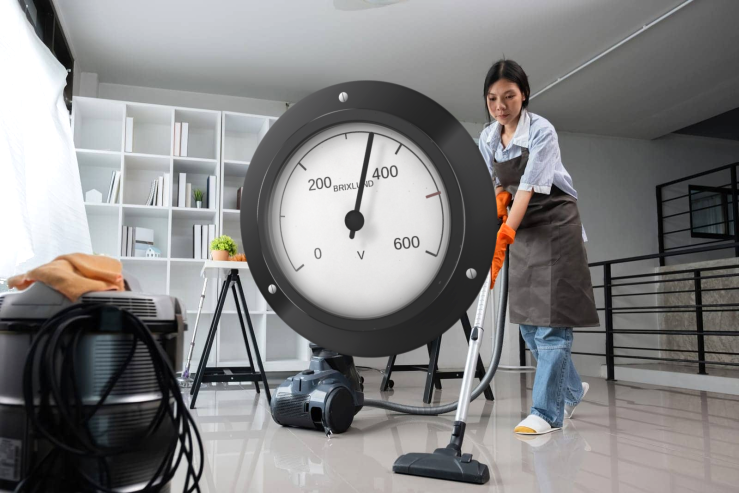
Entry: 350 V
